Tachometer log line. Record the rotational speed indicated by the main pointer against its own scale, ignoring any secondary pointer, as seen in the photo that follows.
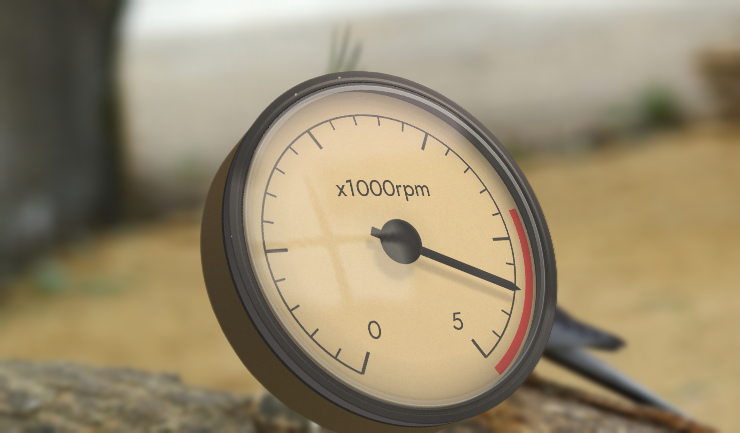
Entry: 4400 rpm
